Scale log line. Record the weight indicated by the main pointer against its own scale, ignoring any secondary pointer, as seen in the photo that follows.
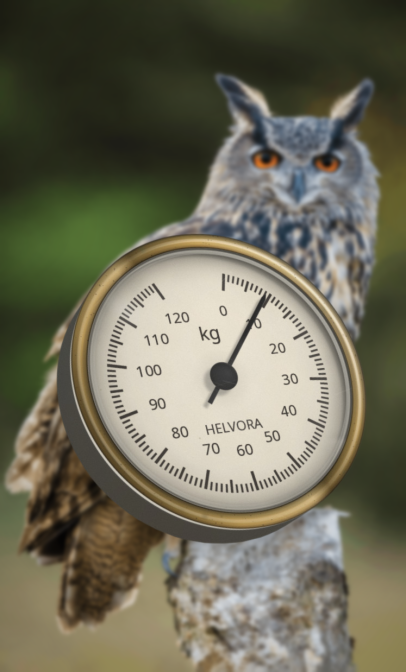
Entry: 9 kg
